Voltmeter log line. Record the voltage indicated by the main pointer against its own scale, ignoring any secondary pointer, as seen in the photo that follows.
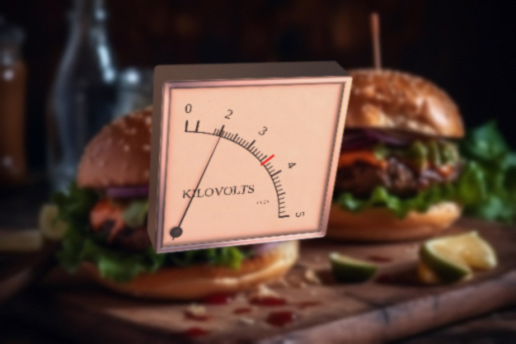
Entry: 2 kV
